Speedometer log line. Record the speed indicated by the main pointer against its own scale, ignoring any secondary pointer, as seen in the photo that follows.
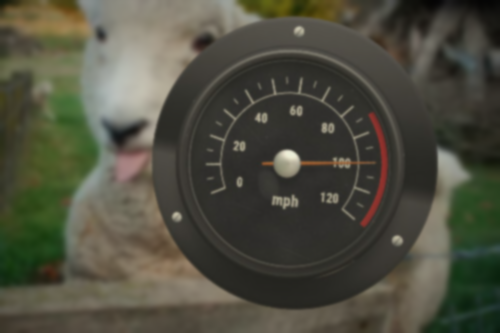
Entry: 100 mph
